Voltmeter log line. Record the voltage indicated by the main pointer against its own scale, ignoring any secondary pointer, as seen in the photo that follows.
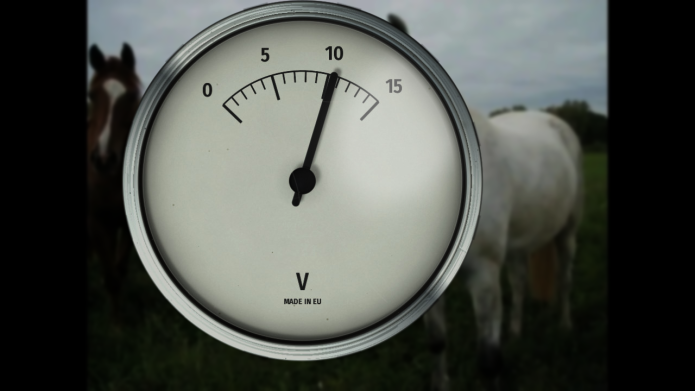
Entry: 10.5 V
